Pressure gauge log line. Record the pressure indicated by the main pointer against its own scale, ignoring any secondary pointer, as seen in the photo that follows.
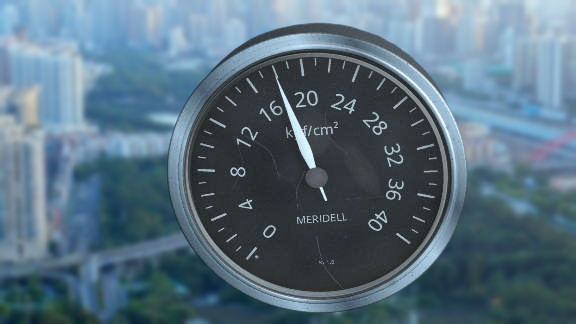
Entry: 18 kg/cm²
